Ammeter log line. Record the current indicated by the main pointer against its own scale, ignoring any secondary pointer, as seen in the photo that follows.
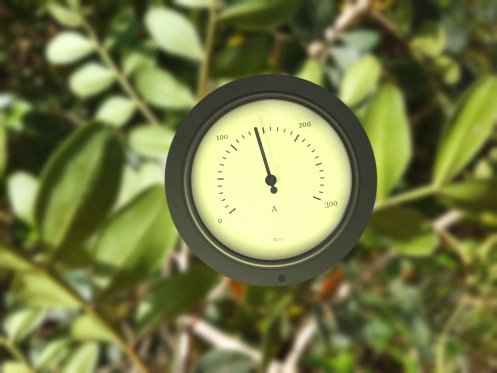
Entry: 140 A
